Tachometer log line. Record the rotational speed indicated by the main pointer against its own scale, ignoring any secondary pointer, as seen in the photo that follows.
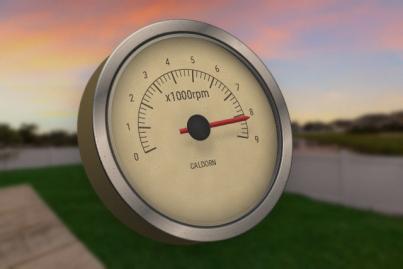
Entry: 8200 rpm
